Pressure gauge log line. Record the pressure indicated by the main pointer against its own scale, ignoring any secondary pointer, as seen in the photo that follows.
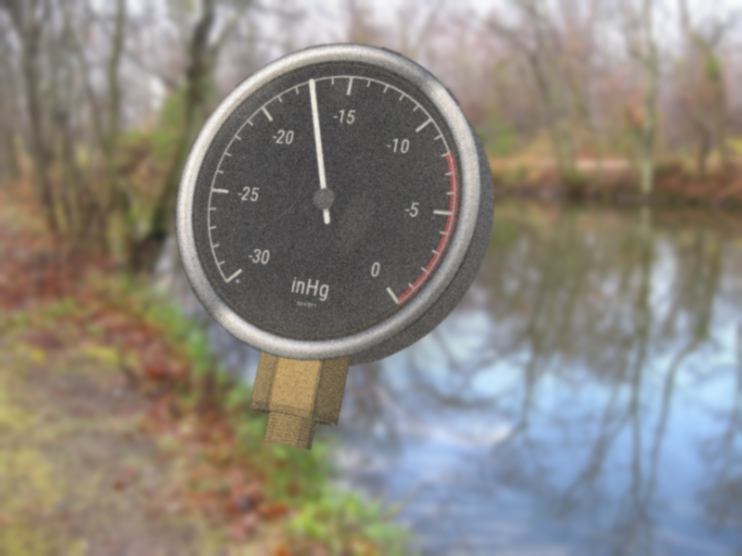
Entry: -17 inHg
